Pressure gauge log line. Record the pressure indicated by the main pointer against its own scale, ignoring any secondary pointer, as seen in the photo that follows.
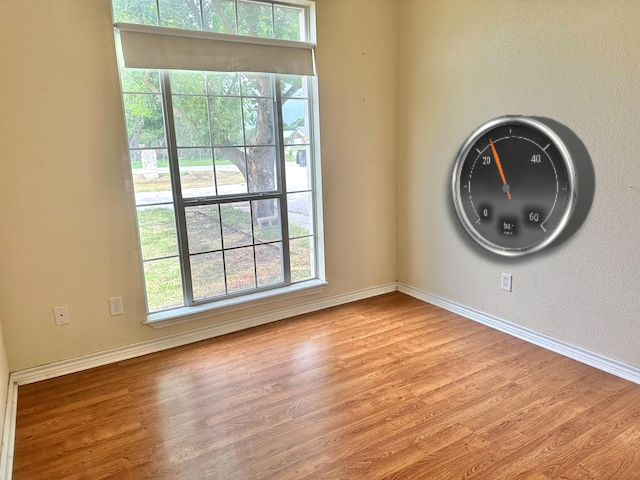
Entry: 25 bar
